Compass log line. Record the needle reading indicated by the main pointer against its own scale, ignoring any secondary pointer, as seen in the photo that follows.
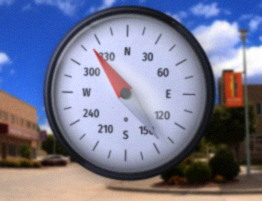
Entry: 322.5 °
